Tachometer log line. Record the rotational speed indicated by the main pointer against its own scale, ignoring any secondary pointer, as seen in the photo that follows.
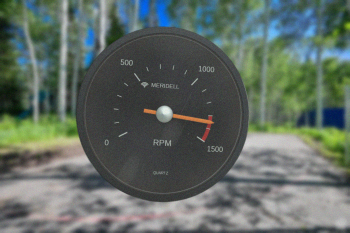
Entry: 1350 rpm
